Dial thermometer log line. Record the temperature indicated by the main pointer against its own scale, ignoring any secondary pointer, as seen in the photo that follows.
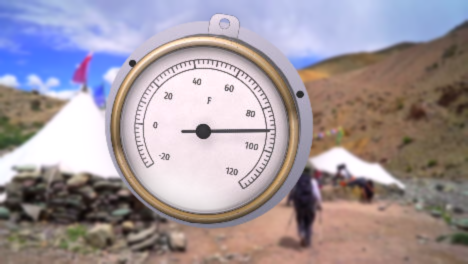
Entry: 90 °F
